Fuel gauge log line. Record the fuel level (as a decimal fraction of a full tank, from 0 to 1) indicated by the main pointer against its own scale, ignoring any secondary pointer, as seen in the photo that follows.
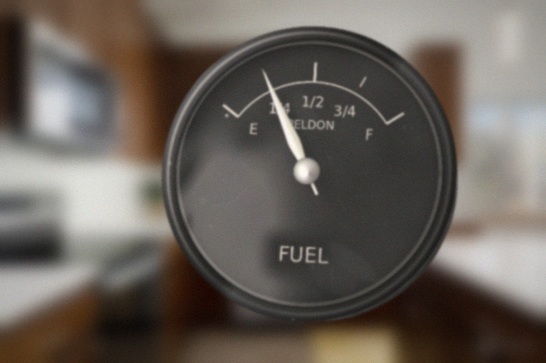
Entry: 0.25
